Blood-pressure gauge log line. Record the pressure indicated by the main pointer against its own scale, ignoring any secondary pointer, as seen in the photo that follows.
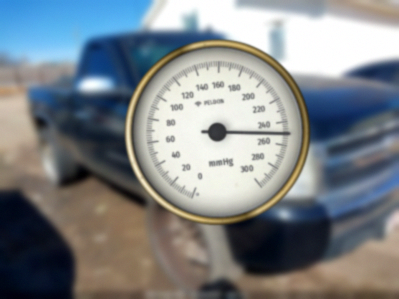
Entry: 250 mmHg
